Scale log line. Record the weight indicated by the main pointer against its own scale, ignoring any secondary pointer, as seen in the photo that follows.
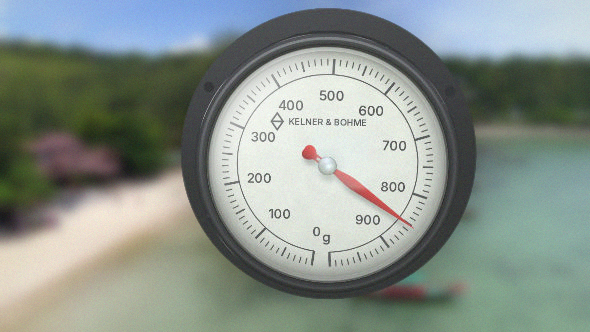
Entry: 850 g
